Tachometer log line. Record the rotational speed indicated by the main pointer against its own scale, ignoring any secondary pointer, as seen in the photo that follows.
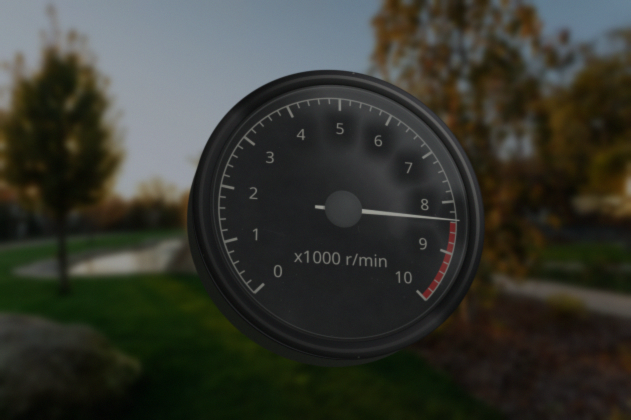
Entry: 8400 rpm
